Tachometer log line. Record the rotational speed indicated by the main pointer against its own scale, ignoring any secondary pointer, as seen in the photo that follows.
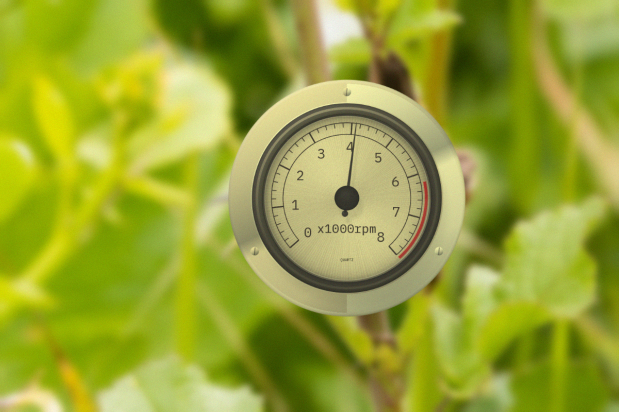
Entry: 4100 rpm
